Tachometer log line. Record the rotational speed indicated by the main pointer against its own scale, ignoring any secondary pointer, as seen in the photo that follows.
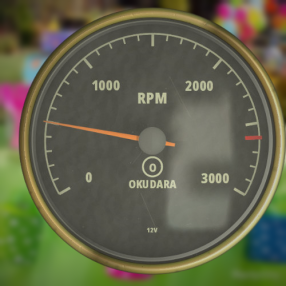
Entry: 500 rpm
